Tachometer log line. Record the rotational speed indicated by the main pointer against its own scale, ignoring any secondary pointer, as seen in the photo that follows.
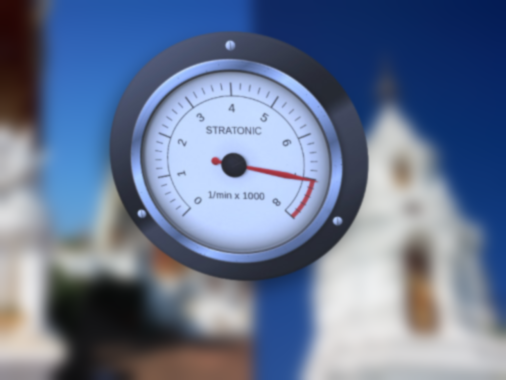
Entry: 7000 rpm
